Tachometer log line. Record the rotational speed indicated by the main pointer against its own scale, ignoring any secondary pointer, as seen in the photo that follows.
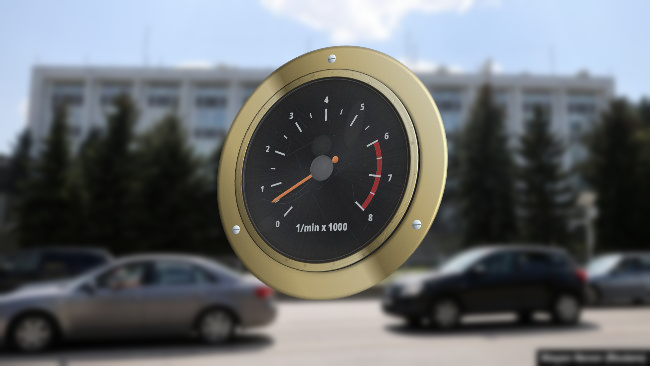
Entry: 500 rpm
